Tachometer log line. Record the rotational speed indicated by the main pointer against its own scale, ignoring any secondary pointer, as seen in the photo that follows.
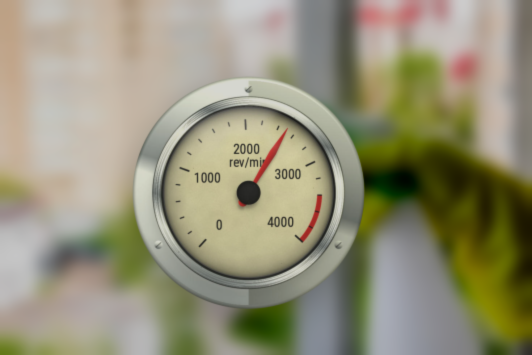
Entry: 2500 rpm
